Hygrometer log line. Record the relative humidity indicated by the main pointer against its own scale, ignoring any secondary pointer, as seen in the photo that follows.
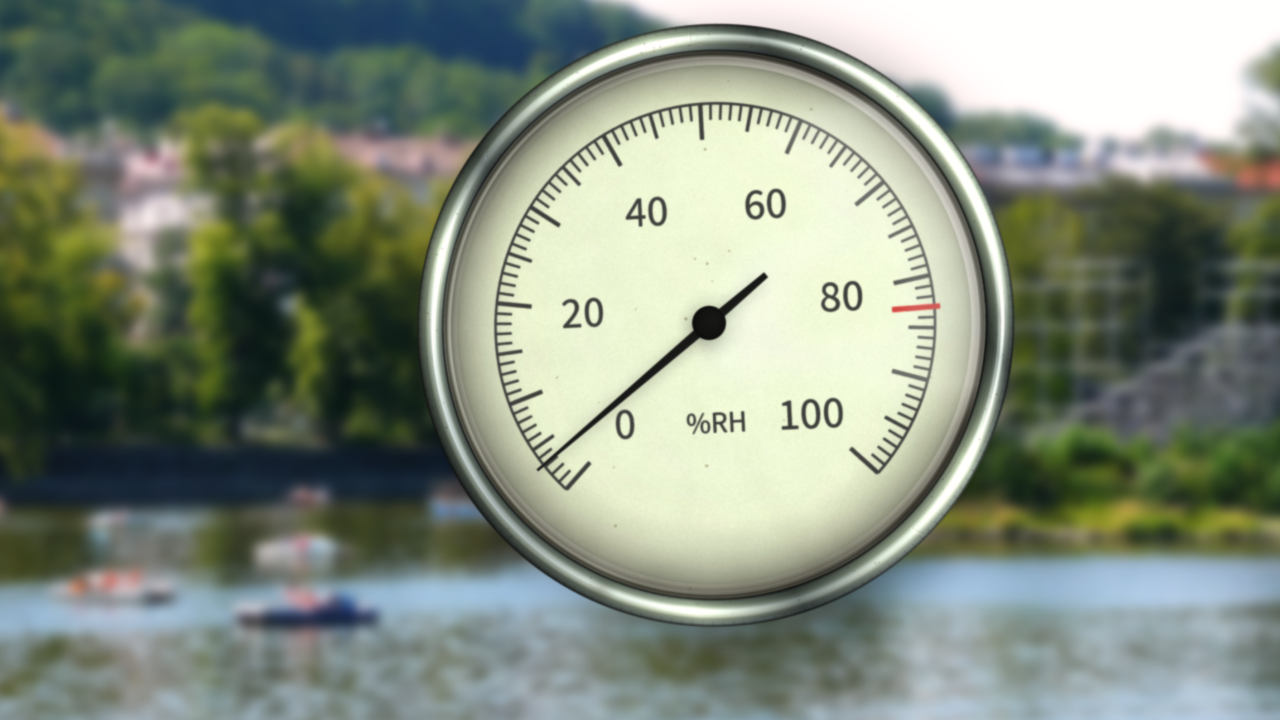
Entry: 3 %
